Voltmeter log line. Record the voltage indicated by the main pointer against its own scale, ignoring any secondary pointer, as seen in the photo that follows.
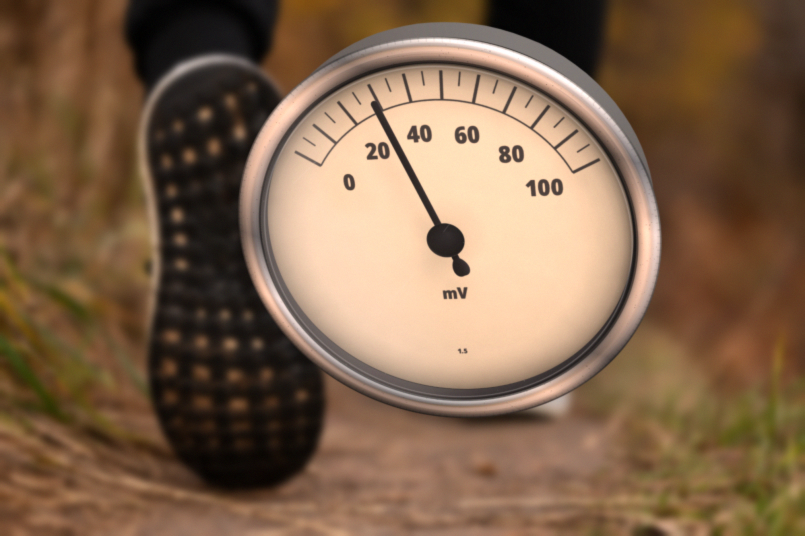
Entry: 30 mV
